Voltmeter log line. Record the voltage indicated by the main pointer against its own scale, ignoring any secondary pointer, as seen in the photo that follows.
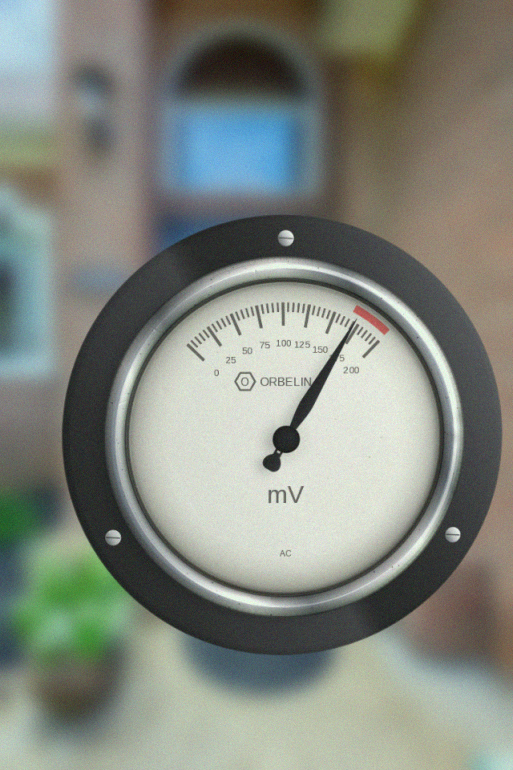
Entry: 170 mV
